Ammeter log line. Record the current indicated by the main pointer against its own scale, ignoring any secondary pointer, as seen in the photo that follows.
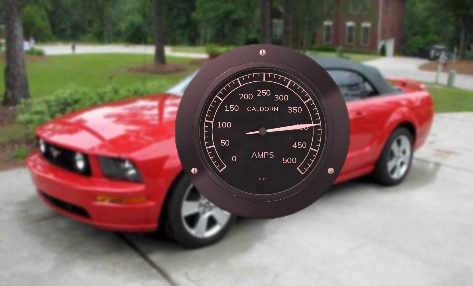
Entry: 400 A
